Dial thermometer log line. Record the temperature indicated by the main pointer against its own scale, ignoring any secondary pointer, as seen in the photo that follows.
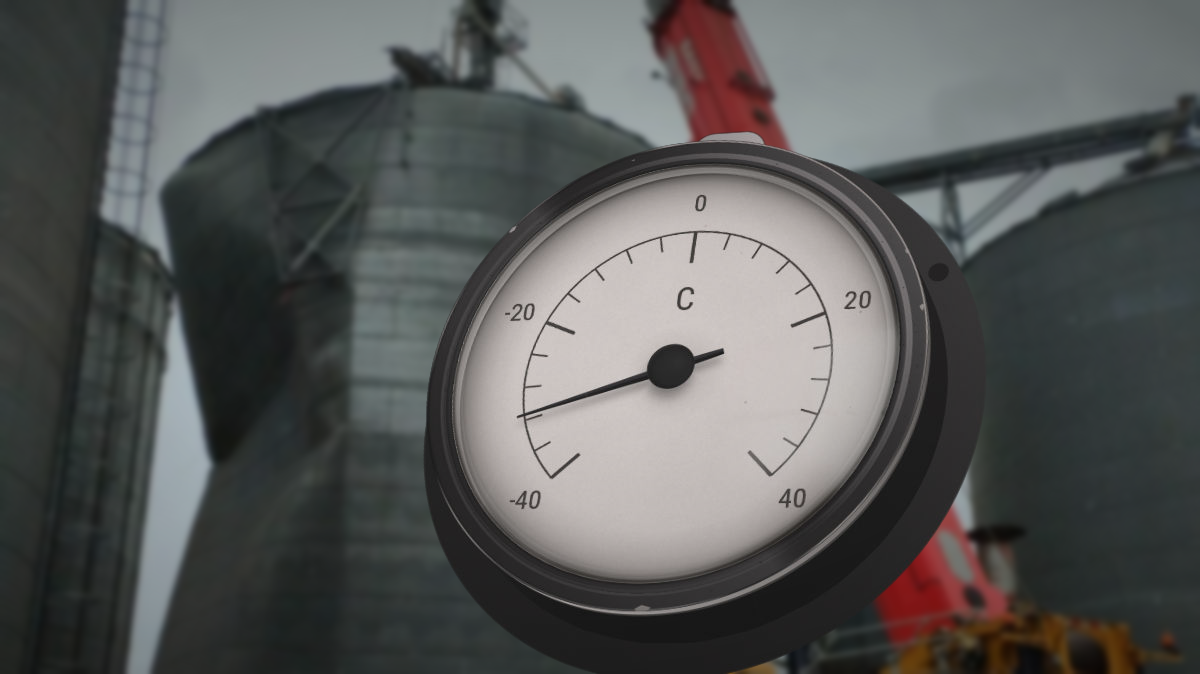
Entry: -32 °C
